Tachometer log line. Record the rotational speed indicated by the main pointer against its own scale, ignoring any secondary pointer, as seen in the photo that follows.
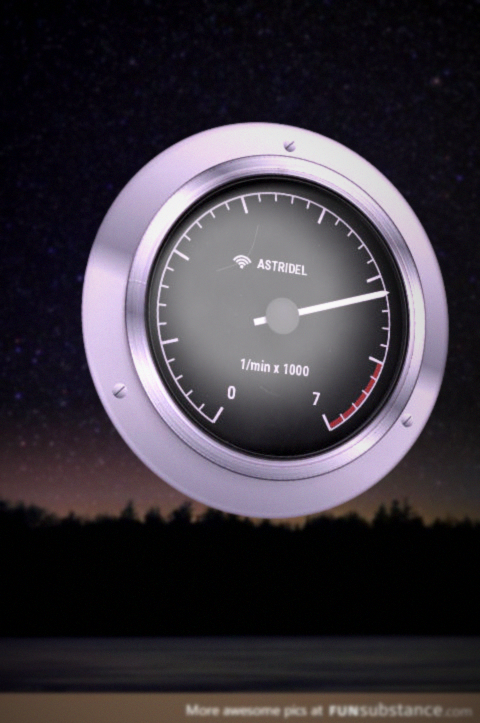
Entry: 5200 rpm
